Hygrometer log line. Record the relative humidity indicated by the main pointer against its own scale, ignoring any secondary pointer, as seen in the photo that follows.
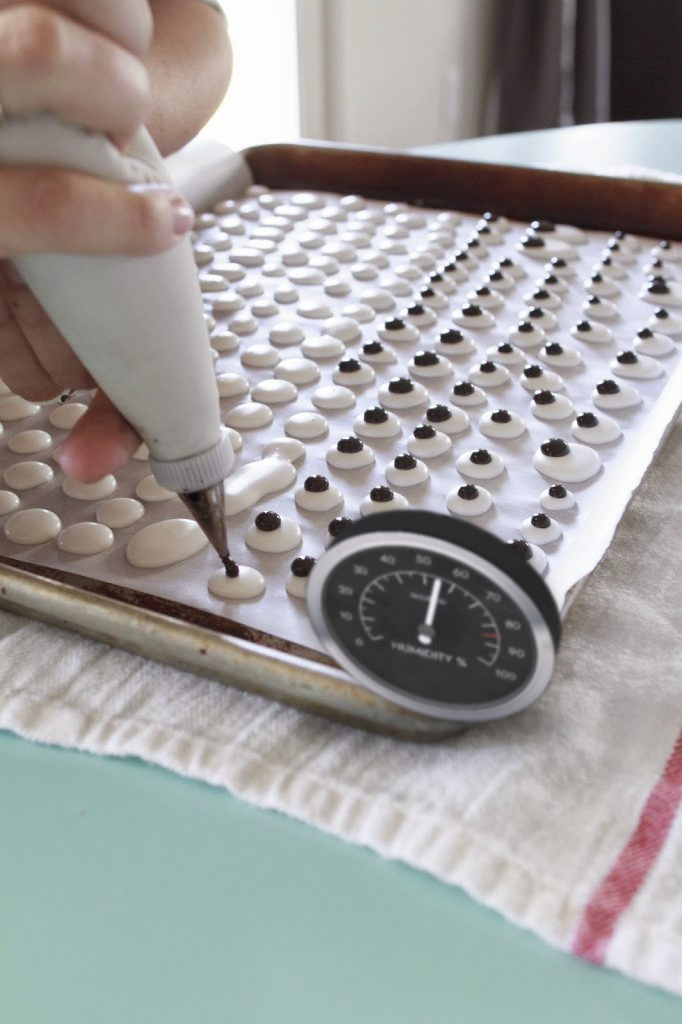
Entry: 55 %
